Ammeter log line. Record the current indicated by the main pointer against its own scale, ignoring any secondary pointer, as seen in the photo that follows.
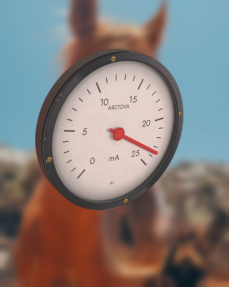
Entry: 23.5 mA
